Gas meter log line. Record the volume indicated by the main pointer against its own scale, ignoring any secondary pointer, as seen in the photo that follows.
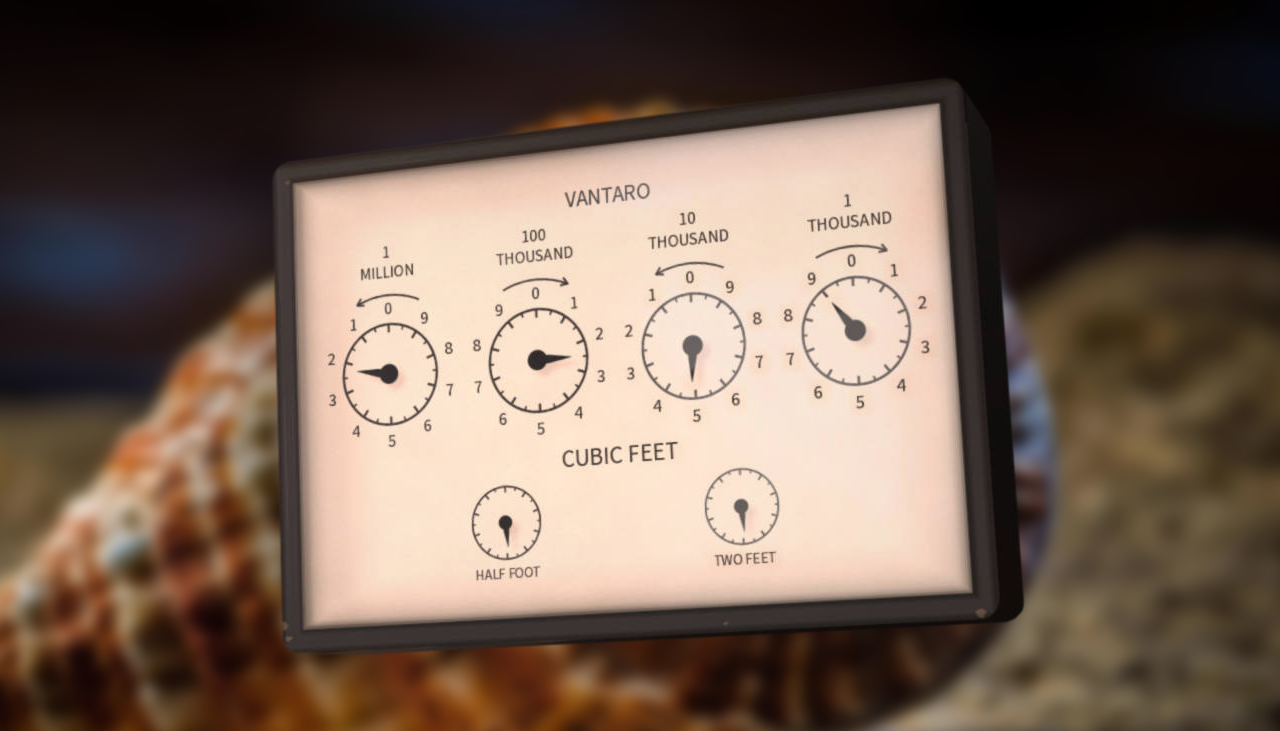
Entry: 224900 ft³
